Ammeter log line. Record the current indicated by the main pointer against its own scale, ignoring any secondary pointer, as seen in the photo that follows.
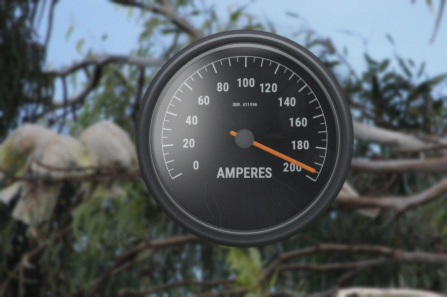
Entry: 195 A
